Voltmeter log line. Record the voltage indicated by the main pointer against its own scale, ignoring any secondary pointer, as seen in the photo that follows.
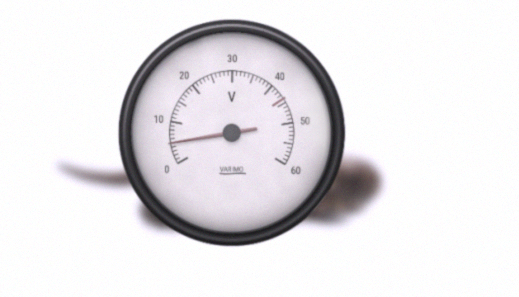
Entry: 5 V
